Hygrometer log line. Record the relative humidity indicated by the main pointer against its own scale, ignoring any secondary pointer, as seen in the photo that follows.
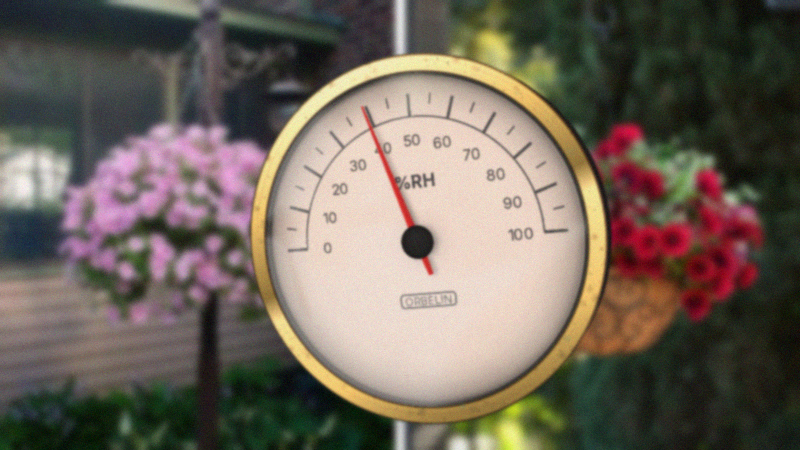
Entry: 40 %
